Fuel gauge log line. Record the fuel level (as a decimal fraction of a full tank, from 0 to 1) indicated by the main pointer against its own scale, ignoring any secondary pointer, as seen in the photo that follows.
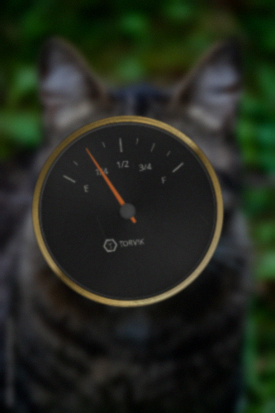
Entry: 0.25
